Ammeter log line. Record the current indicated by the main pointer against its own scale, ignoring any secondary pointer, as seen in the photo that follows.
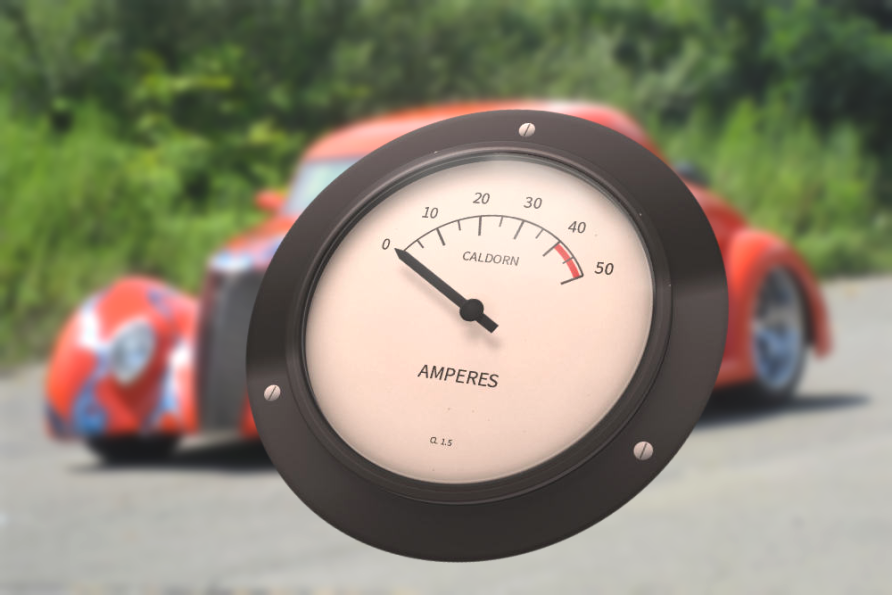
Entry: 0 A
